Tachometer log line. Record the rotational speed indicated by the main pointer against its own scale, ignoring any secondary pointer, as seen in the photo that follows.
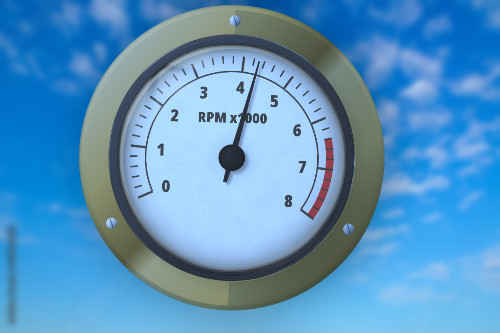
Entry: 4300 rpm
